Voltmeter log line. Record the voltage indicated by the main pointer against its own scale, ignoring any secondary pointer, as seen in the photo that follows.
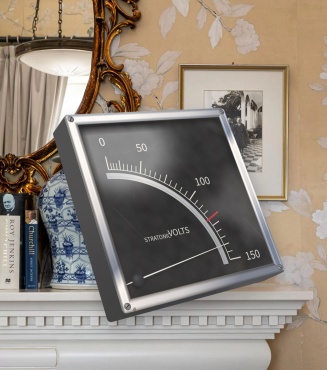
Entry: 140 V
